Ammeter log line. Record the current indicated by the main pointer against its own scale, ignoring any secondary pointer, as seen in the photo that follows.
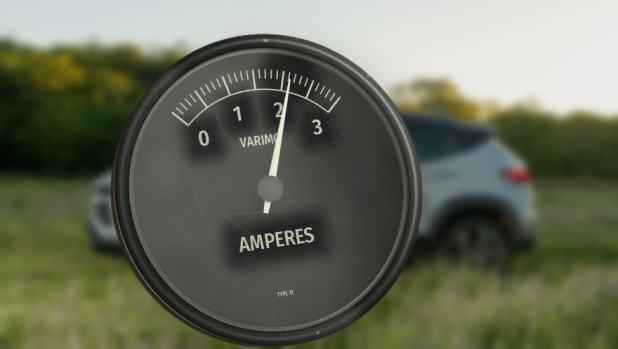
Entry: 2.1 A
